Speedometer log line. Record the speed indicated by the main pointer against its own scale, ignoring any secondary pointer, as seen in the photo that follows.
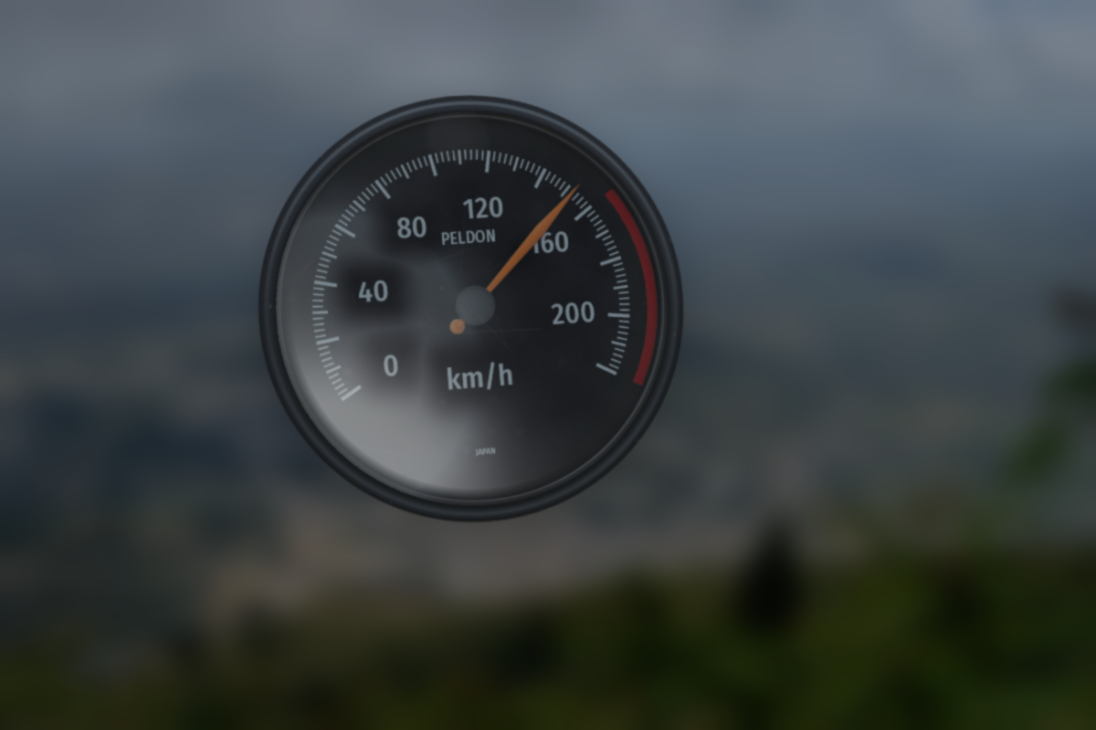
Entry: 152 km/h
